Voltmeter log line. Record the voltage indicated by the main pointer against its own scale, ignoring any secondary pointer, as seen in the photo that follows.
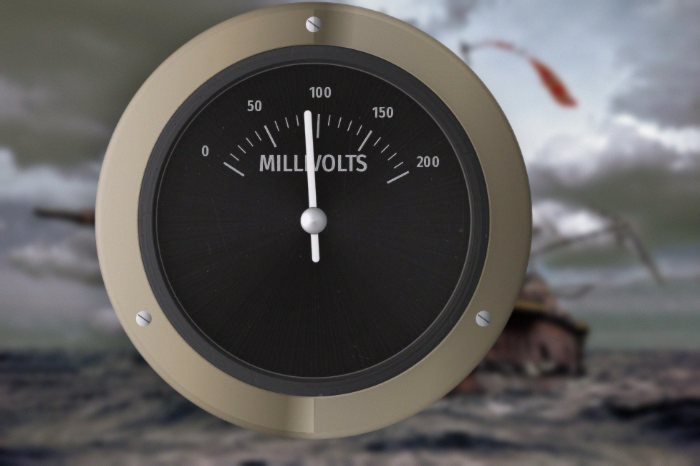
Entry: 90 mV
